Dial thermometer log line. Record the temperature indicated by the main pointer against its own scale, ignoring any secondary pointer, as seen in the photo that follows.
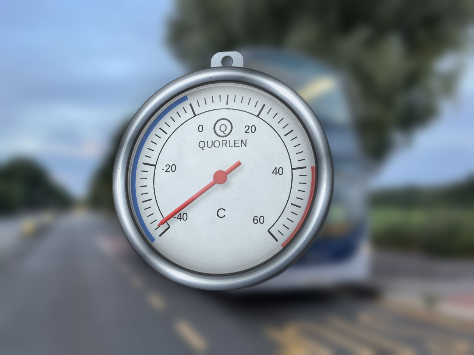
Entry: -38 °C
